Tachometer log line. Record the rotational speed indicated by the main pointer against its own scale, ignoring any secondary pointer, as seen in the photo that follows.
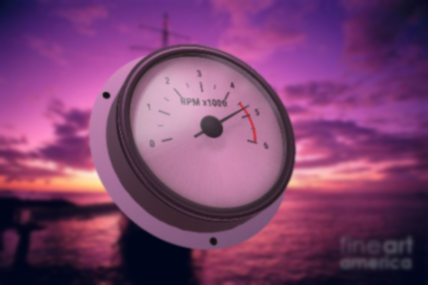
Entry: 4750 rpm
